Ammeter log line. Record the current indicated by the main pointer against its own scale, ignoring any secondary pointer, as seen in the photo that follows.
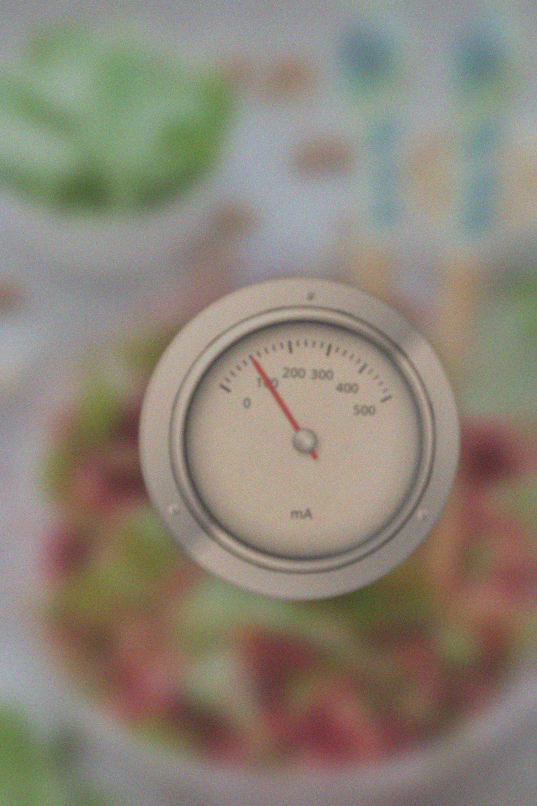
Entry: 100 mA
